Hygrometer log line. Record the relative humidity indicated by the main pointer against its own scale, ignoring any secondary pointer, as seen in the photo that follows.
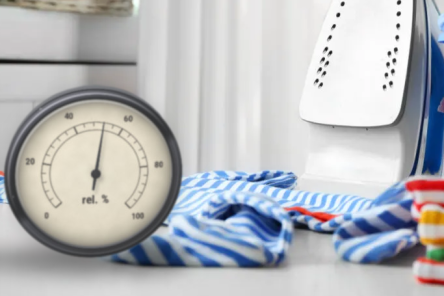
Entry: 52 %
